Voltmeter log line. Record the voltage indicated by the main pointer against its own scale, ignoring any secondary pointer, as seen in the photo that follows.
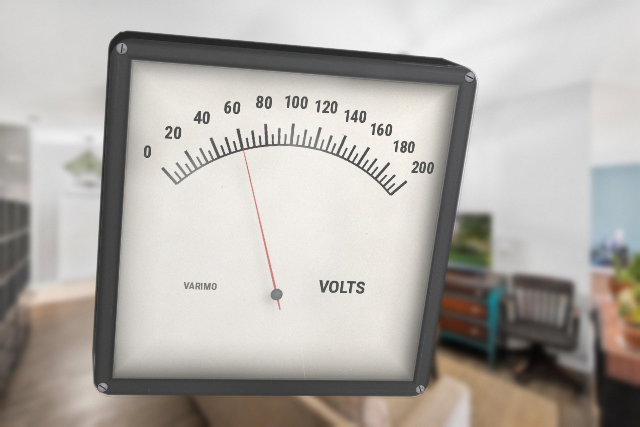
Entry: 60 V
